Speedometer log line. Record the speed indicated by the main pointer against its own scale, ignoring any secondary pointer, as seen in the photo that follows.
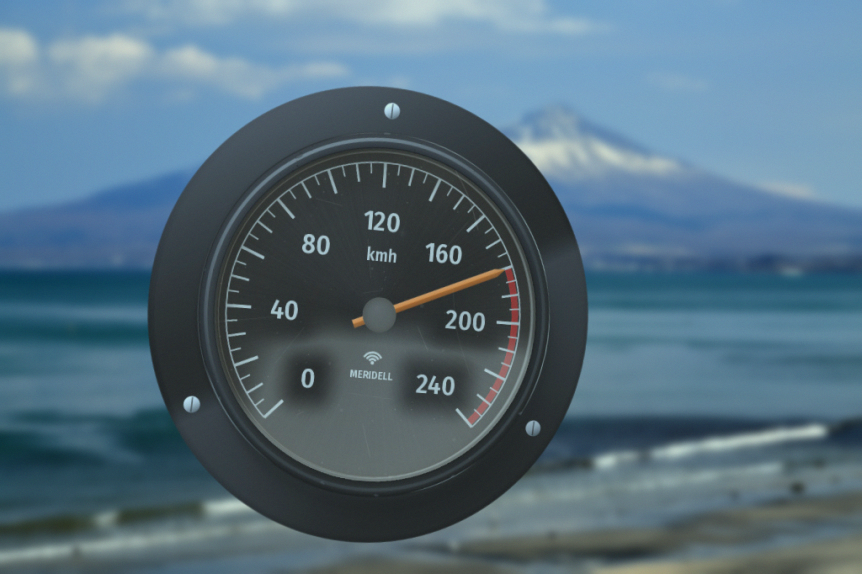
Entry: 180 km/h
